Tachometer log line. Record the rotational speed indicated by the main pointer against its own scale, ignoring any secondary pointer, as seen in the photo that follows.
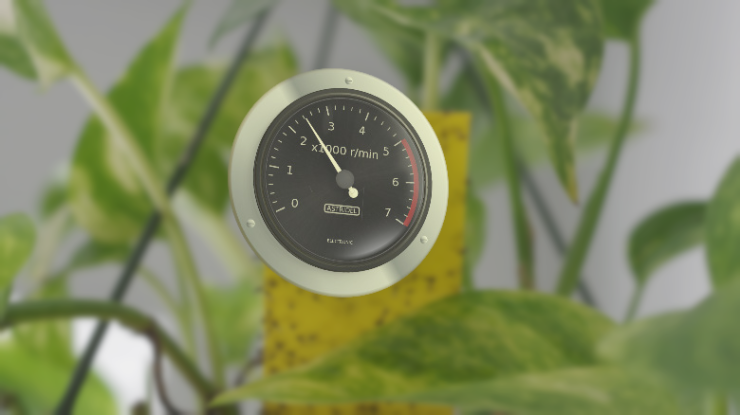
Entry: 2400 rpm
